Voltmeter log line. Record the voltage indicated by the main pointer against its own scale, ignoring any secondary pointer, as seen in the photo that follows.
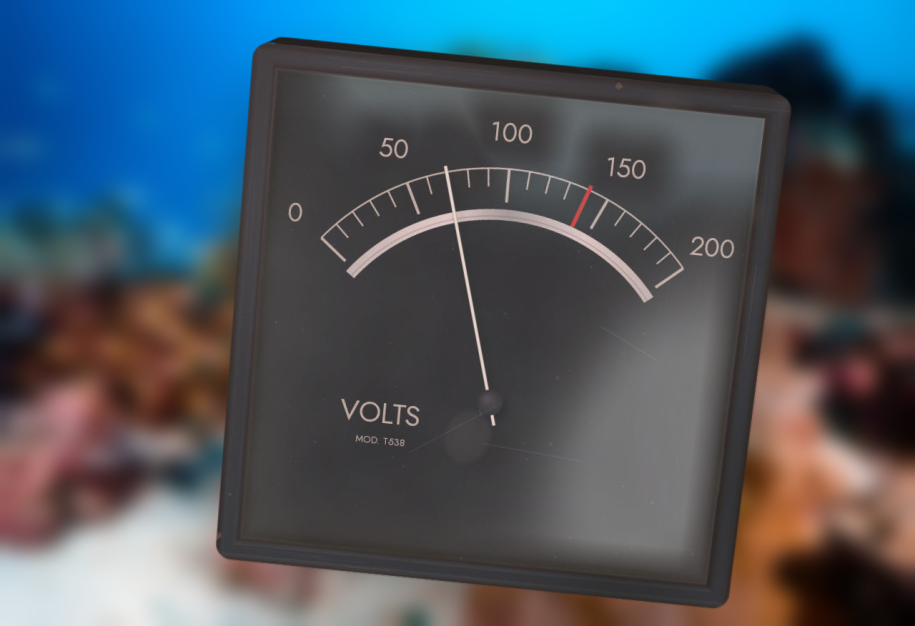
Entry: 70 V
